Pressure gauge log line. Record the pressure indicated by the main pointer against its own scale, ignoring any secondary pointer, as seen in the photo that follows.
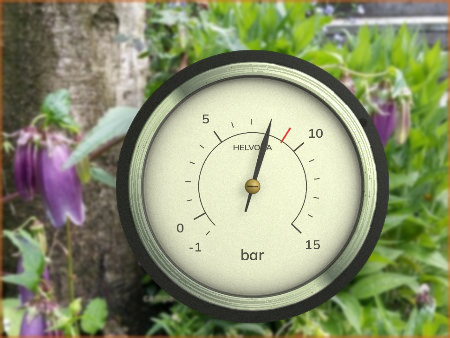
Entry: 8 bar
